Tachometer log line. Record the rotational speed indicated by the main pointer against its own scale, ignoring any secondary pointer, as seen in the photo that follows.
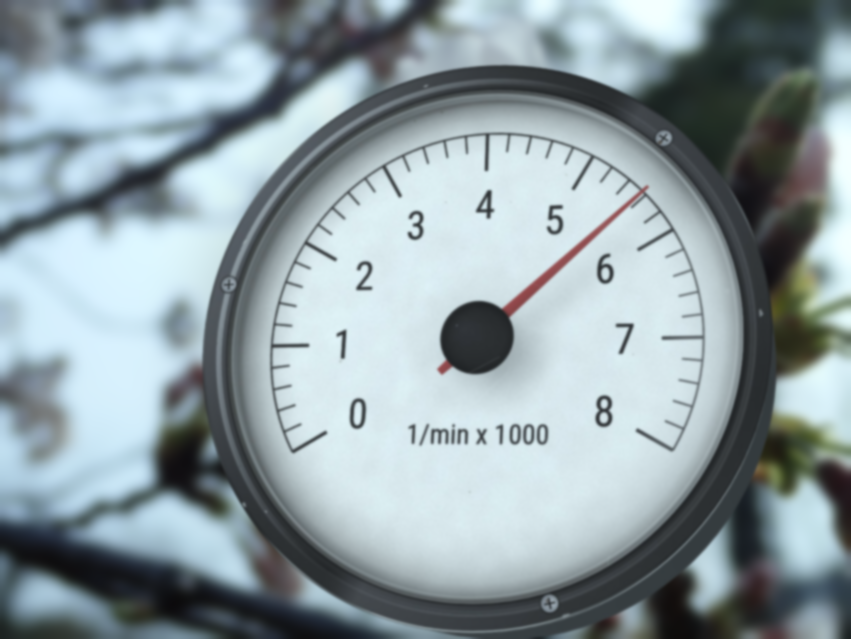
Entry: 5600 rpm
